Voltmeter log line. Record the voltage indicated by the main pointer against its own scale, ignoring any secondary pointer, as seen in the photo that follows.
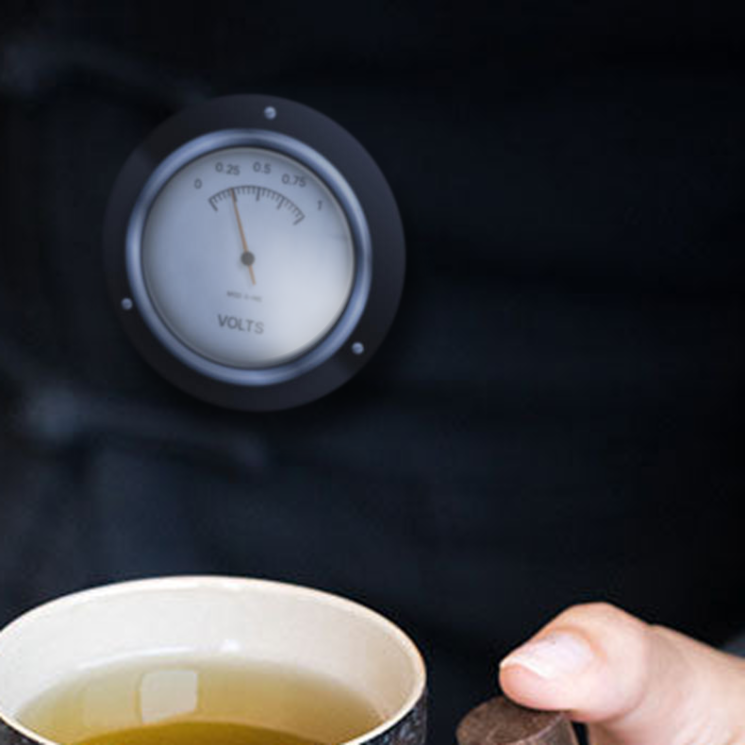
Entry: 0.25 V
